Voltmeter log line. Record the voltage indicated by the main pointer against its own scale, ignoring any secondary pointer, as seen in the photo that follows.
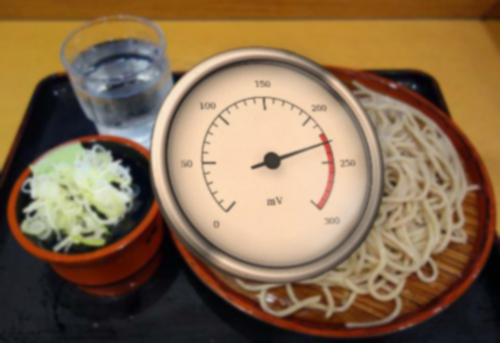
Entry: 230 mV
